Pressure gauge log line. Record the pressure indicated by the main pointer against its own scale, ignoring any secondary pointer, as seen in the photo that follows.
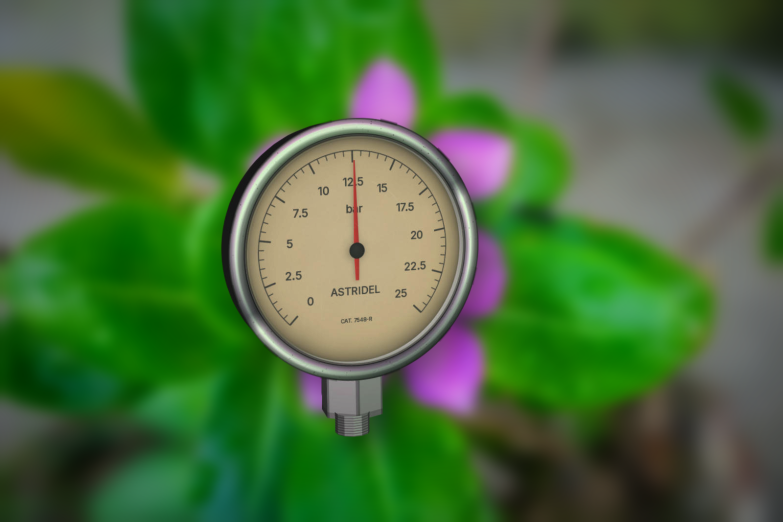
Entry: 12.5 bar
